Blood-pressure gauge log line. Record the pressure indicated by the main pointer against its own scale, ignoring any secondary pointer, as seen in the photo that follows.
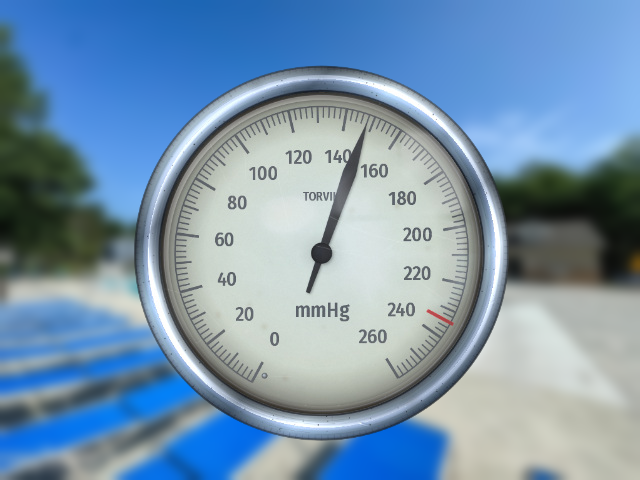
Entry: 148 mmHg
